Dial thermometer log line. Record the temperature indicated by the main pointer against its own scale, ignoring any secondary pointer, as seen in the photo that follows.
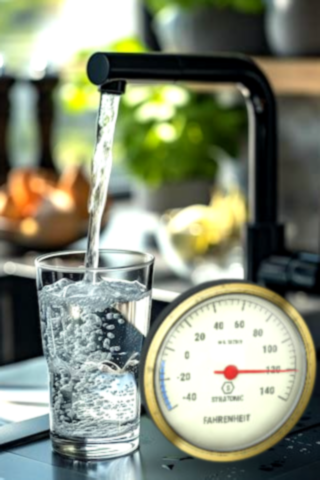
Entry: 120 °F
